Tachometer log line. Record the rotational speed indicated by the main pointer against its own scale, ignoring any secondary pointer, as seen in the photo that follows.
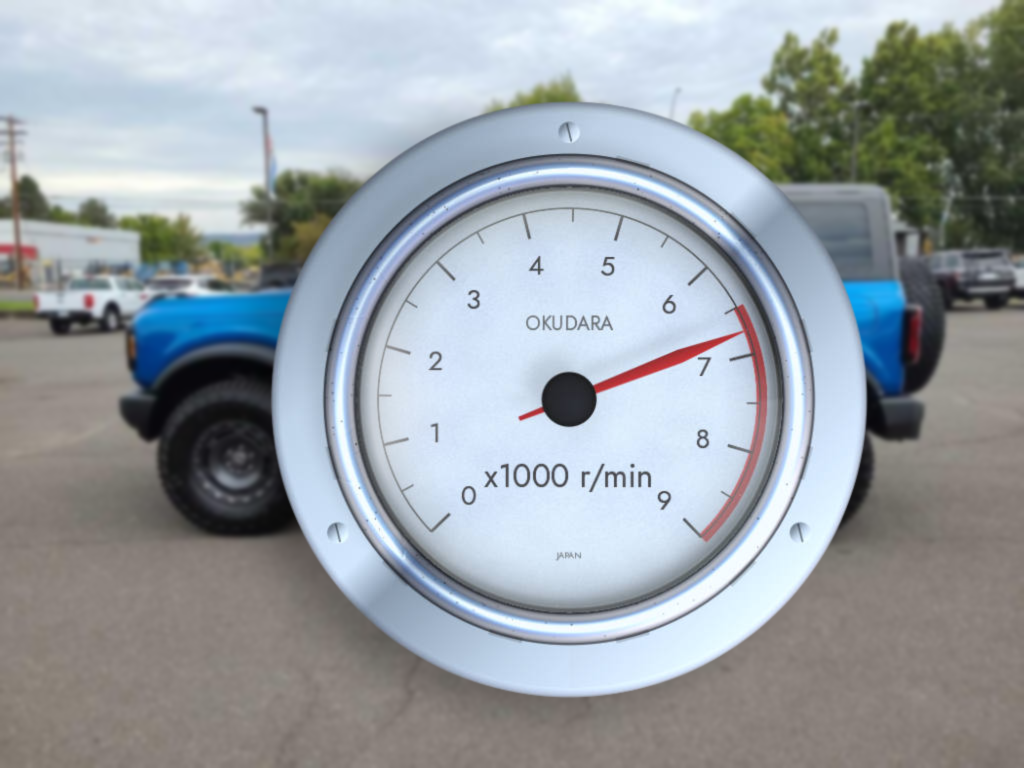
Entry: 6750 rpm
